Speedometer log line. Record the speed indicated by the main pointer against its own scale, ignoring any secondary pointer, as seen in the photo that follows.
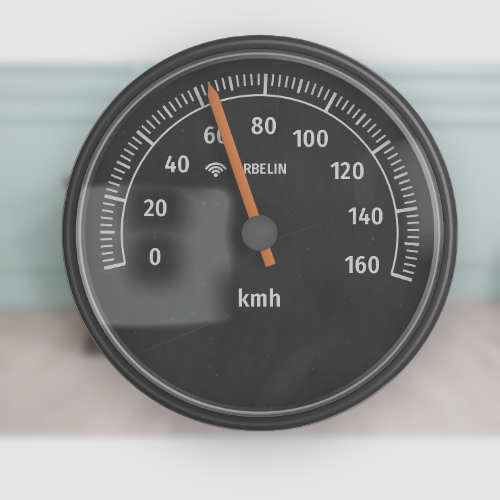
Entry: 64 km/h
